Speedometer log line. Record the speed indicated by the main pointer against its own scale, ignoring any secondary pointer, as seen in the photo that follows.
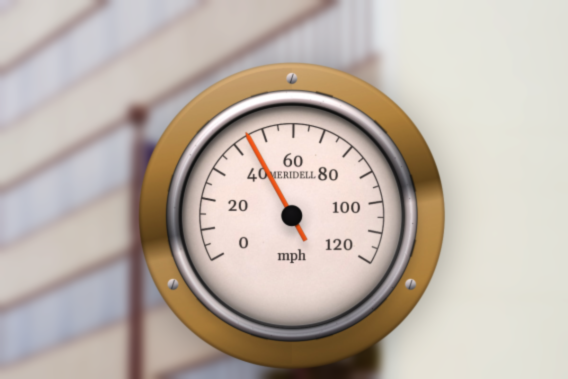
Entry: 45 mph
